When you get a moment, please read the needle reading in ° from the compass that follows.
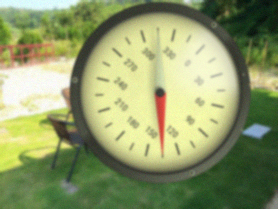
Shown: 135 °
